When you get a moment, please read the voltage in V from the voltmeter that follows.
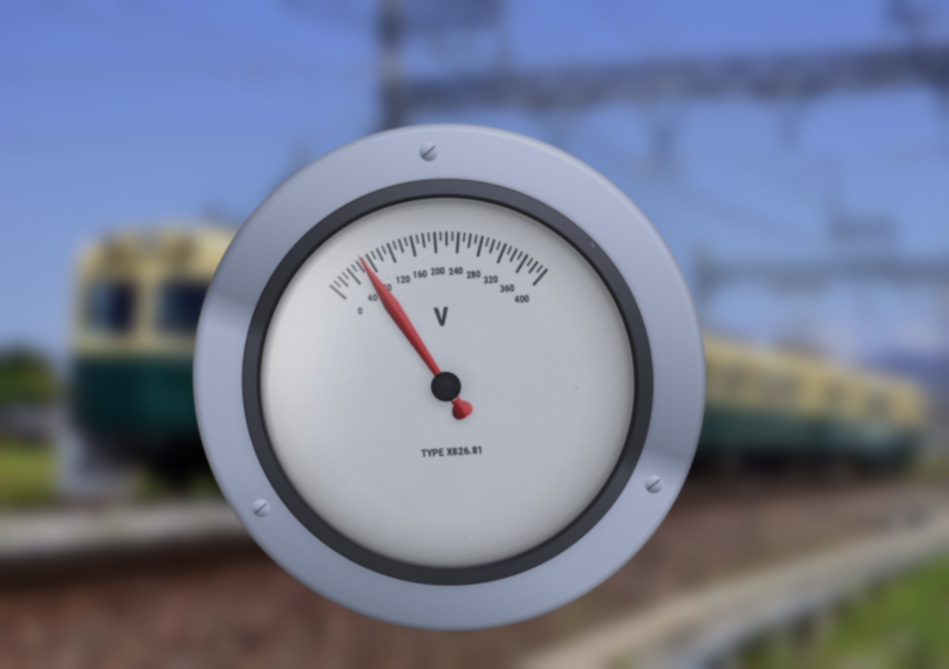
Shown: 70 V
